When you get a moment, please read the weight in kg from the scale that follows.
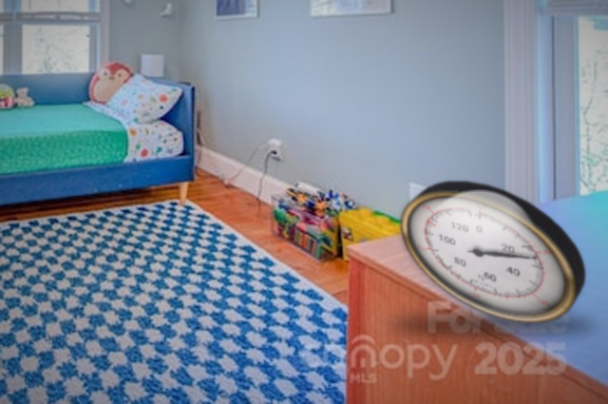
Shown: 25 kg
